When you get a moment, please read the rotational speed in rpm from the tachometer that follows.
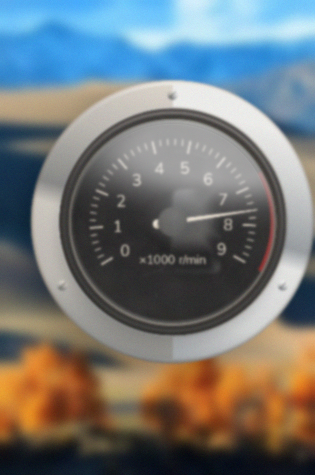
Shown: 7600 rpm
